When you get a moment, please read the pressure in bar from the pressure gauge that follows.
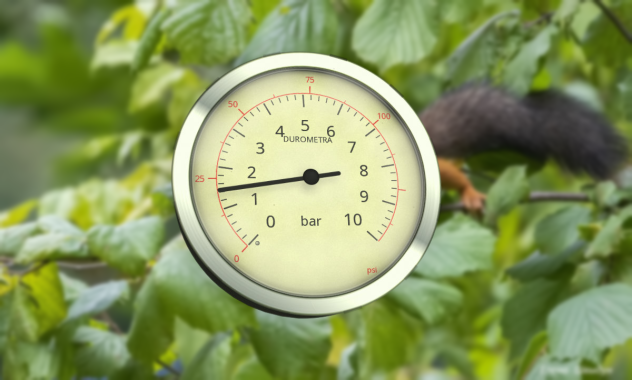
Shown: 1.4 bar
